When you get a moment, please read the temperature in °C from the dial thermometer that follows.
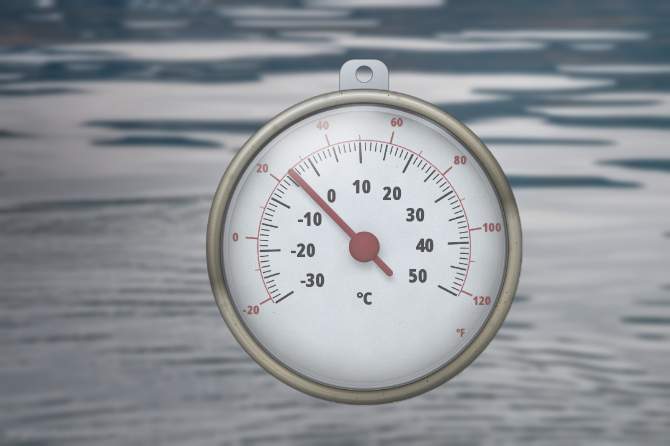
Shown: -4 °C
